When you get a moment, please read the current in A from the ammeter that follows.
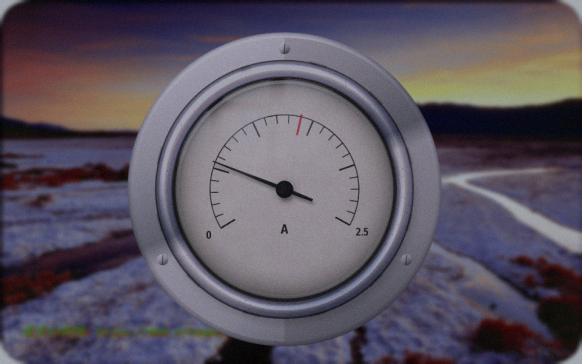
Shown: 0.55 A
